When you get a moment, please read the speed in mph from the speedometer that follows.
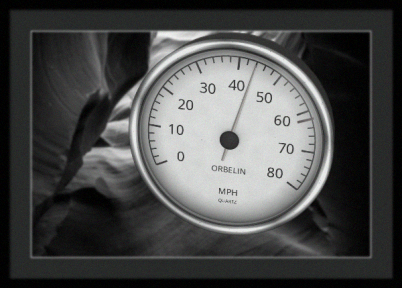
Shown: 44 mph
